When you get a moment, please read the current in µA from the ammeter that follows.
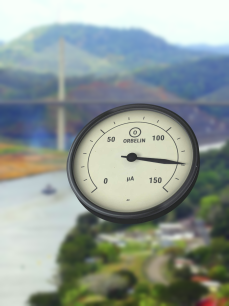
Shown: 130 µA
